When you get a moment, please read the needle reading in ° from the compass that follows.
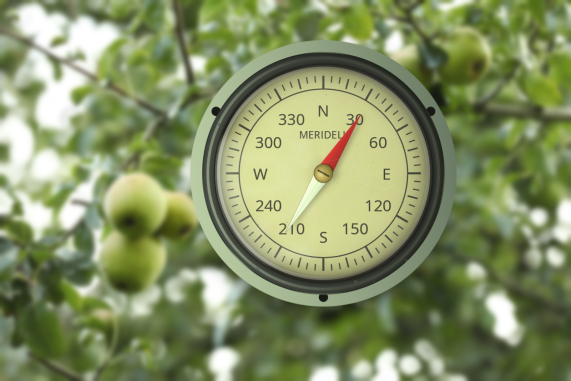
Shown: 32.5 °
